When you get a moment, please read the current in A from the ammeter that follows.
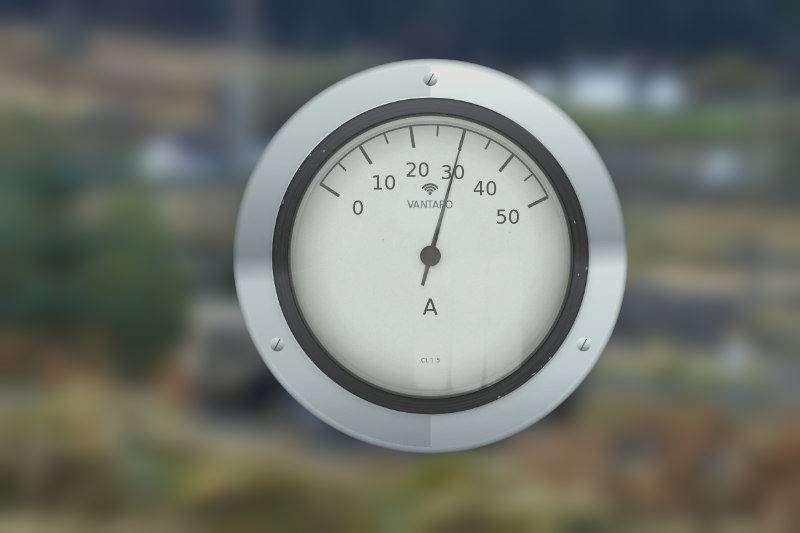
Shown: 30 A
